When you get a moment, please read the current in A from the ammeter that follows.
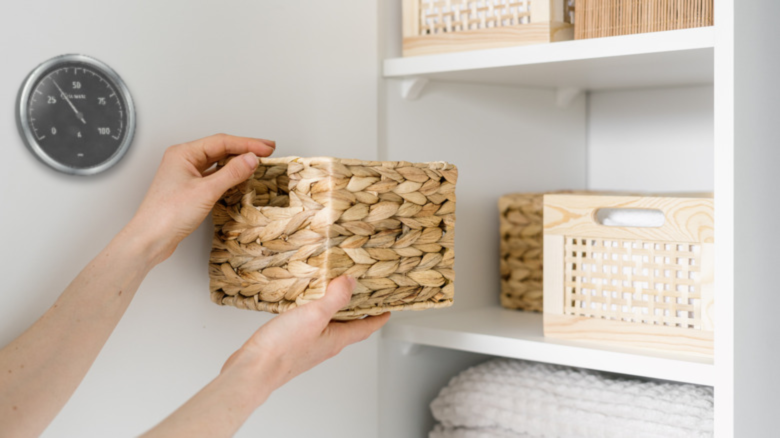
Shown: 35 A
